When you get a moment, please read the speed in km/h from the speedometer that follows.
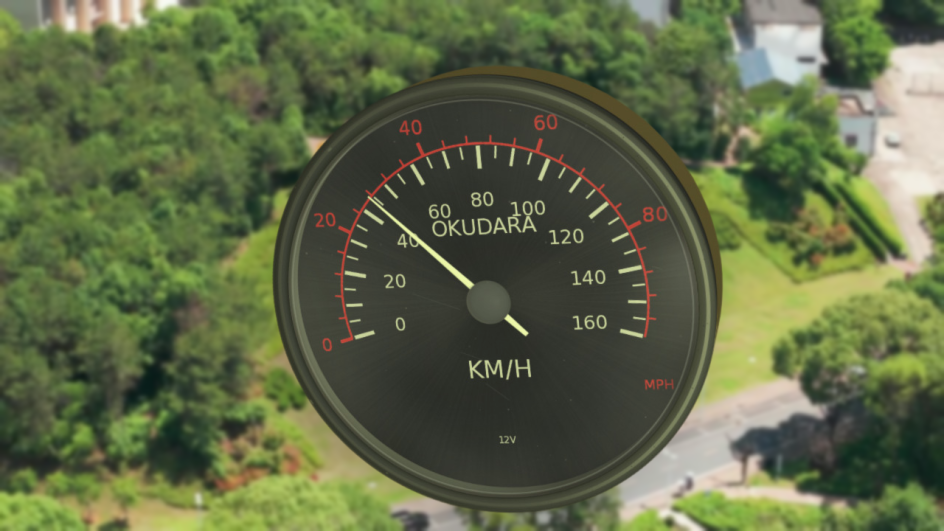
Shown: 45 km/h
